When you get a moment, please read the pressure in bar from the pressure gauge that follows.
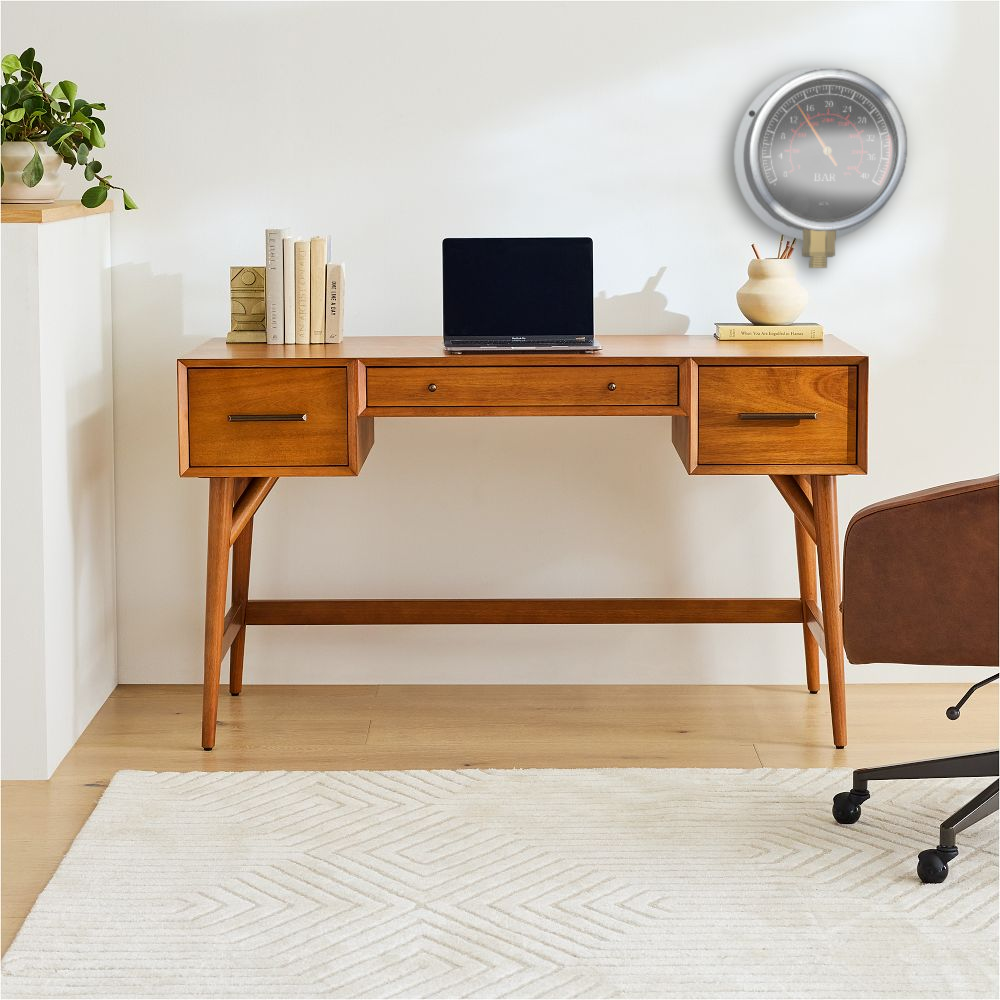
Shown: 14 bar
